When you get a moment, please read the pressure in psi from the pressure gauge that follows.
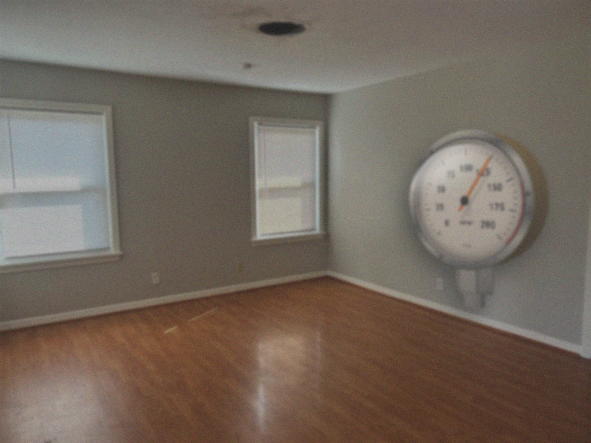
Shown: 125 psi
